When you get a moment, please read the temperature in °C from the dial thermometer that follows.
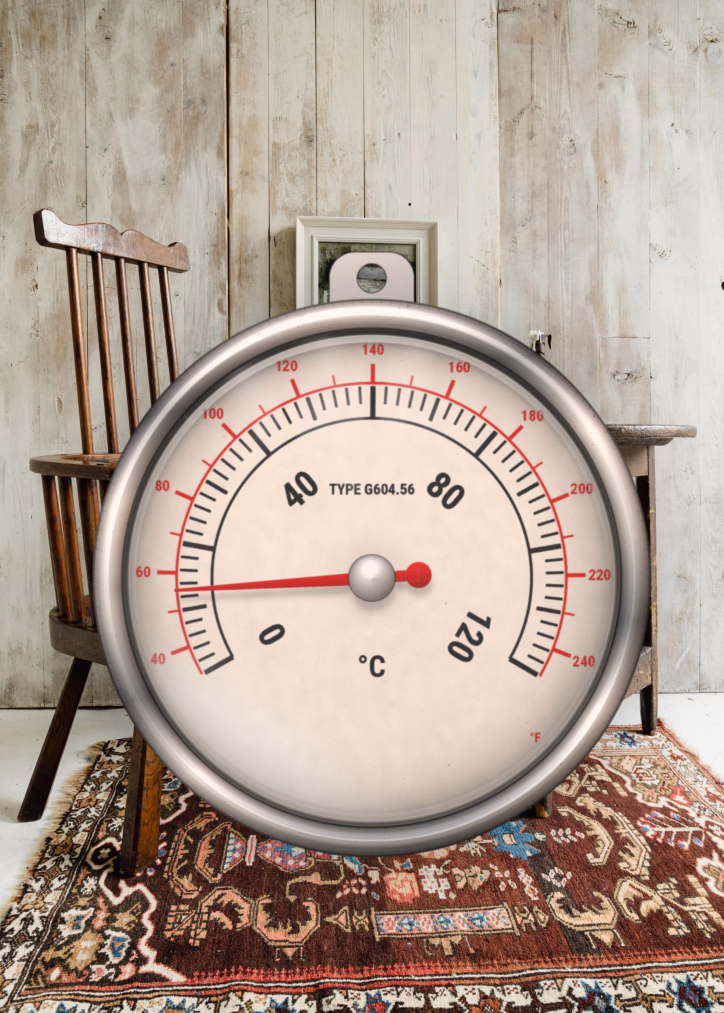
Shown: 13 °C
